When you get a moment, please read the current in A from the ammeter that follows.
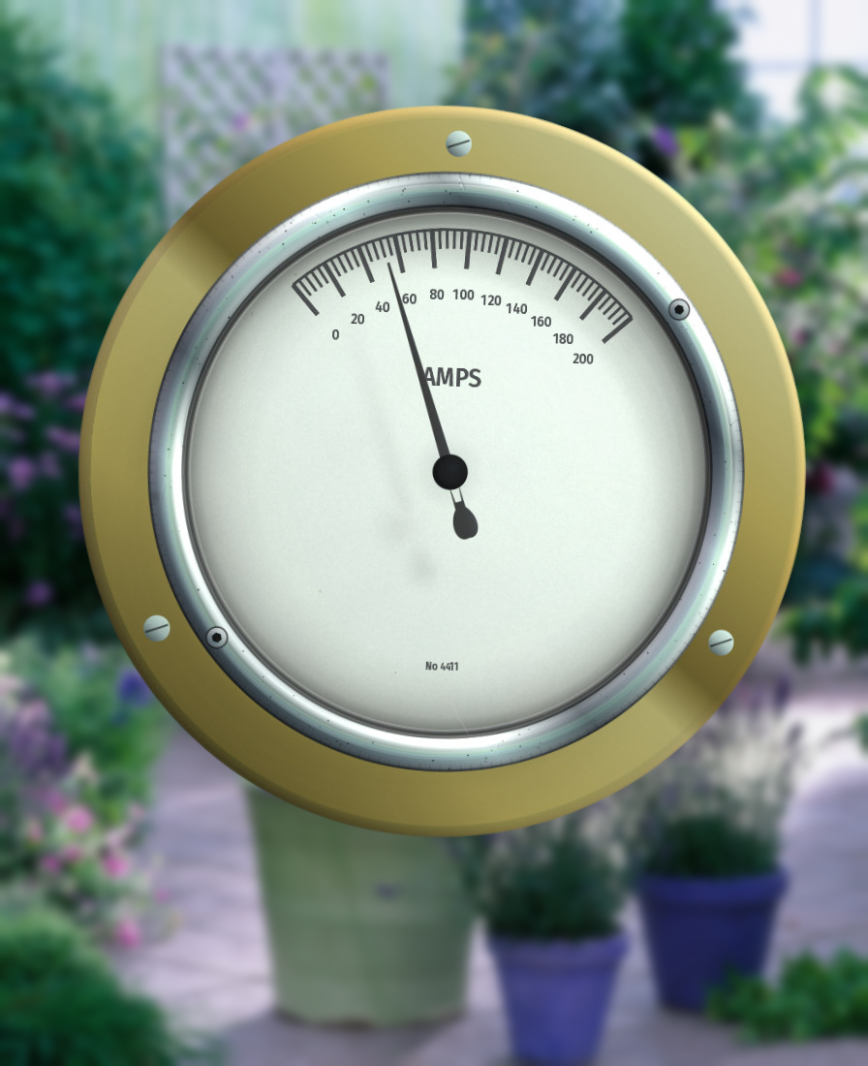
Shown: 52 A
